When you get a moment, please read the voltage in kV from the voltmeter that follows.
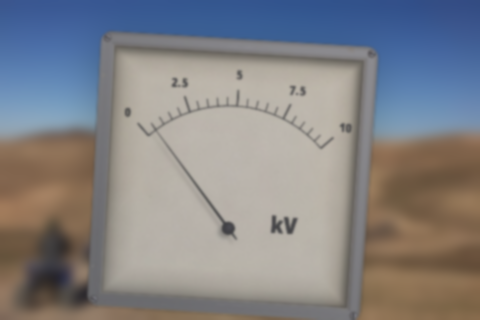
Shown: 0.5 kV
